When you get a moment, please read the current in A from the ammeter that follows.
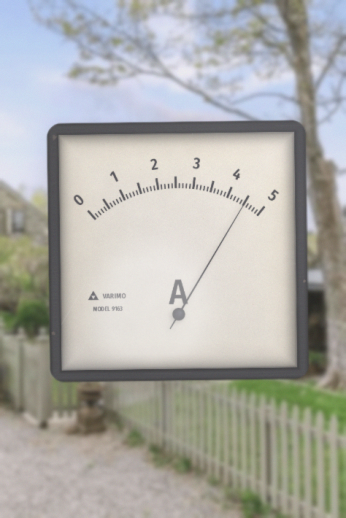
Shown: 4.5 A
